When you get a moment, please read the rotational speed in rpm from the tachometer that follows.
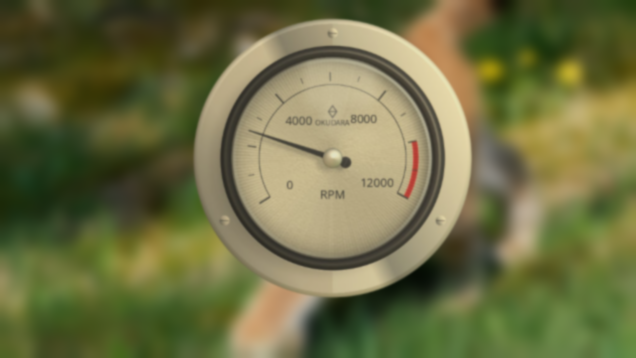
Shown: 2500 rpm
